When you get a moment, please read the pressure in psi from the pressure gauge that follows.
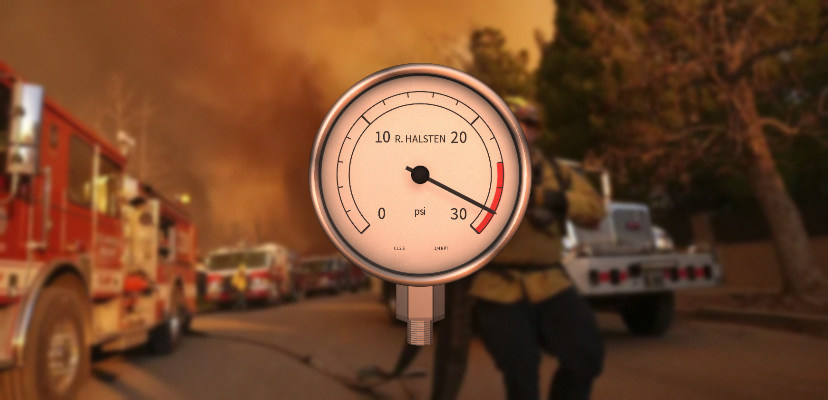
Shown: 28 psi
